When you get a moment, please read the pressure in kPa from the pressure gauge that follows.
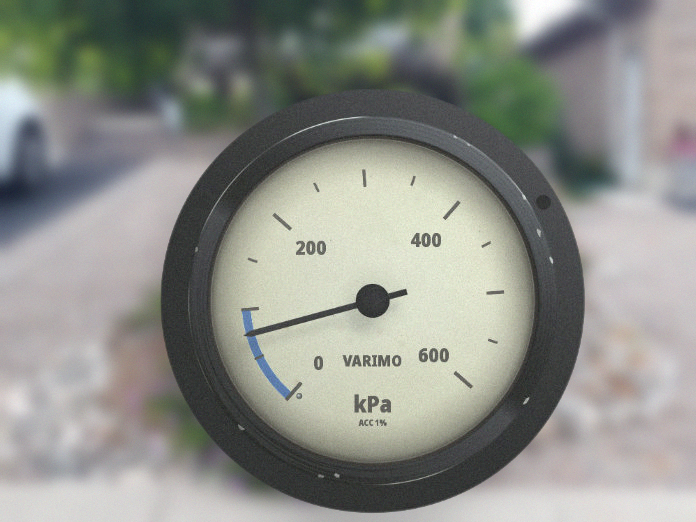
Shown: 75 kPa
